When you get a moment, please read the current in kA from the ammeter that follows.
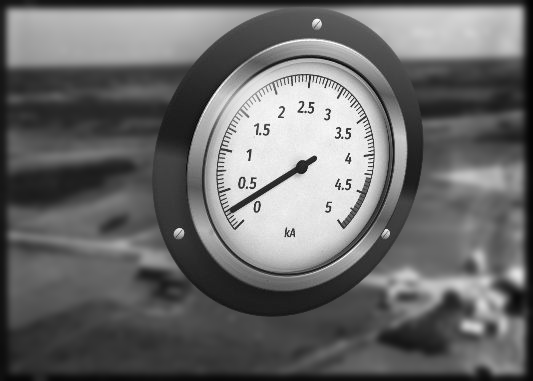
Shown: 0.25 kA
